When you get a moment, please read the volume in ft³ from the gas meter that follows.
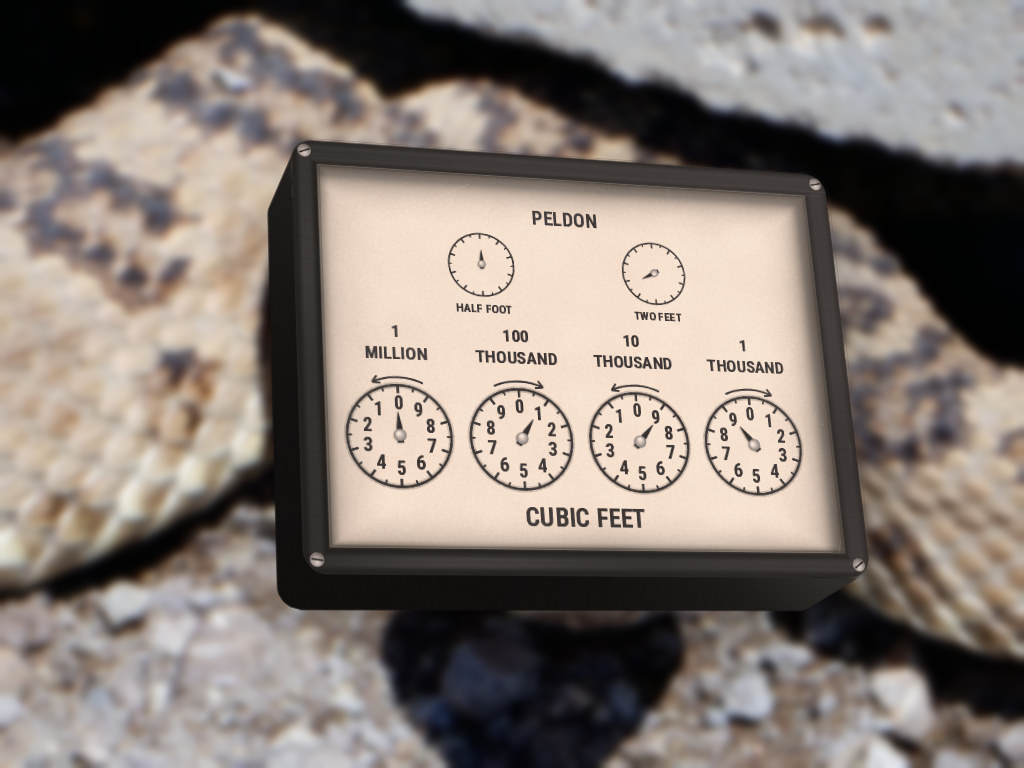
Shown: 8900 ft³
